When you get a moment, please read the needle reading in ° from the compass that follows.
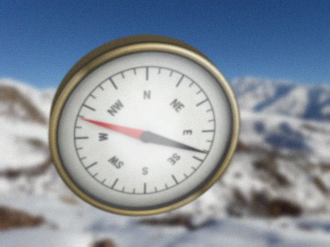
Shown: 290 °
